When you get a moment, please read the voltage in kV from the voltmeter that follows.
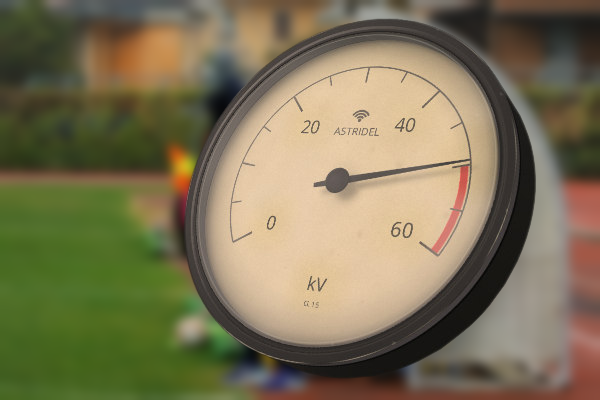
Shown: 50 kV
